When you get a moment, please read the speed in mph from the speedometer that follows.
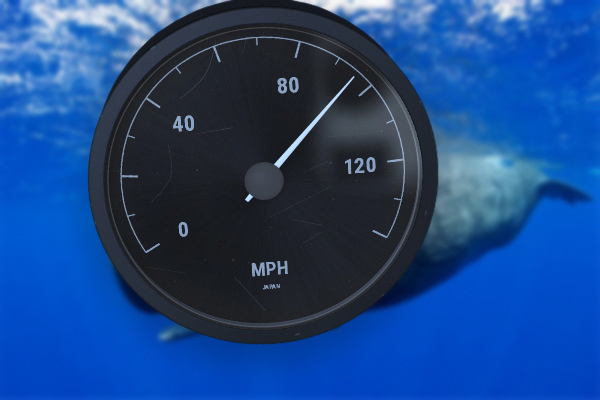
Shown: 95 mph
